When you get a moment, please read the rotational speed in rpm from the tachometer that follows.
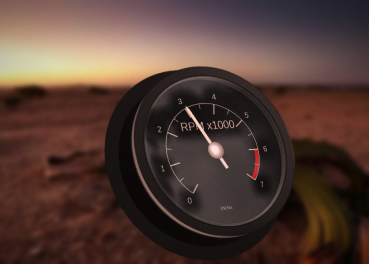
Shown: 3000 rpm
